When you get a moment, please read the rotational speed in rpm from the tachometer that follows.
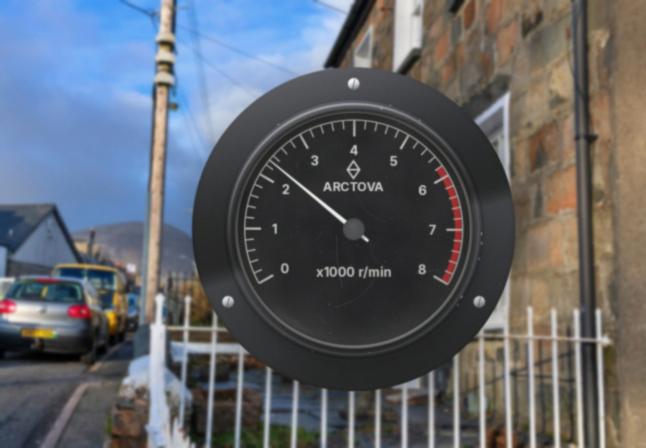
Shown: 2300 rpm
